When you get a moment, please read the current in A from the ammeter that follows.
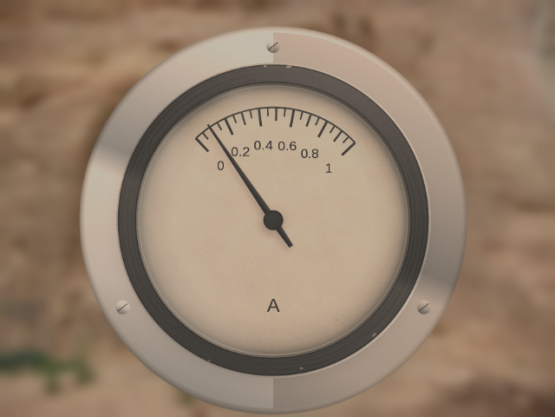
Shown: 0.1 A
